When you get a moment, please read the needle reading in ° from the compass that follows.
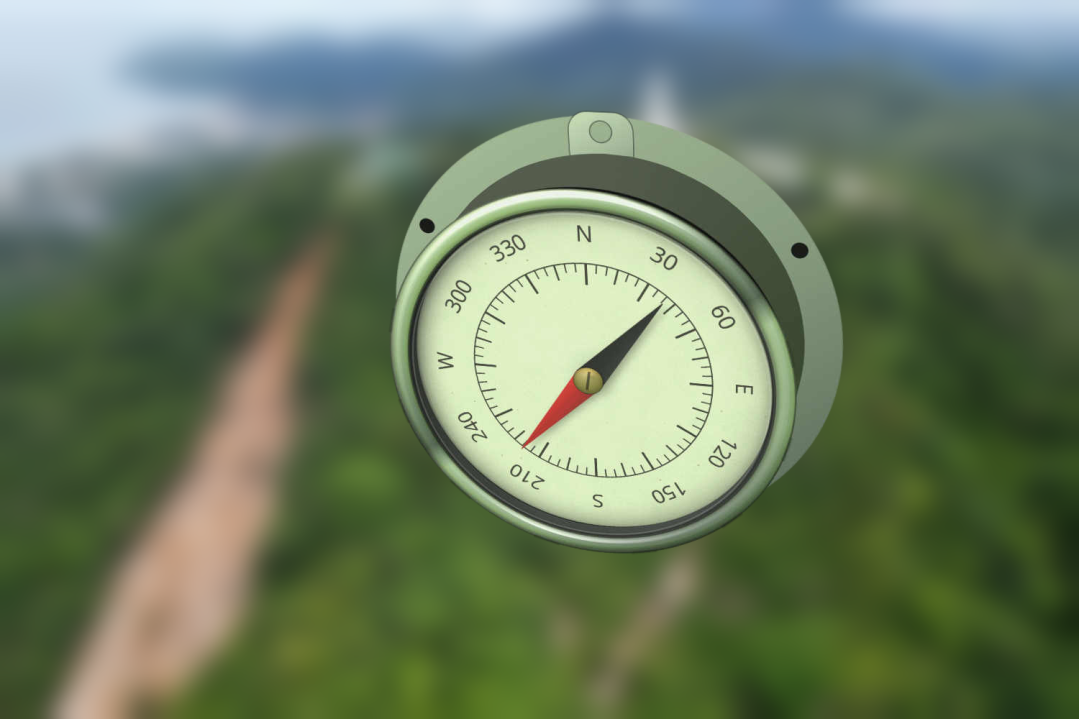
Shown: 220 °
